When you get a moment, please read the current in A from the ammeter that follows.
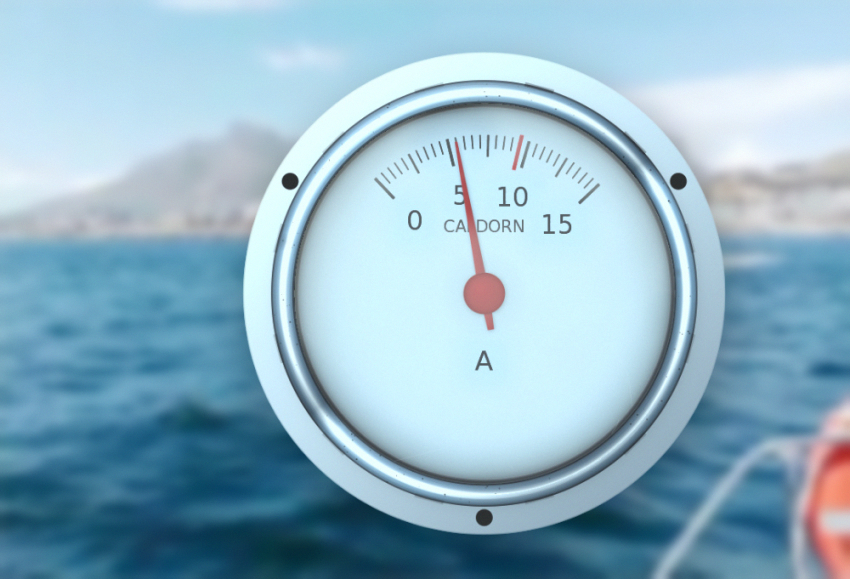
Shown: 5.5 A
